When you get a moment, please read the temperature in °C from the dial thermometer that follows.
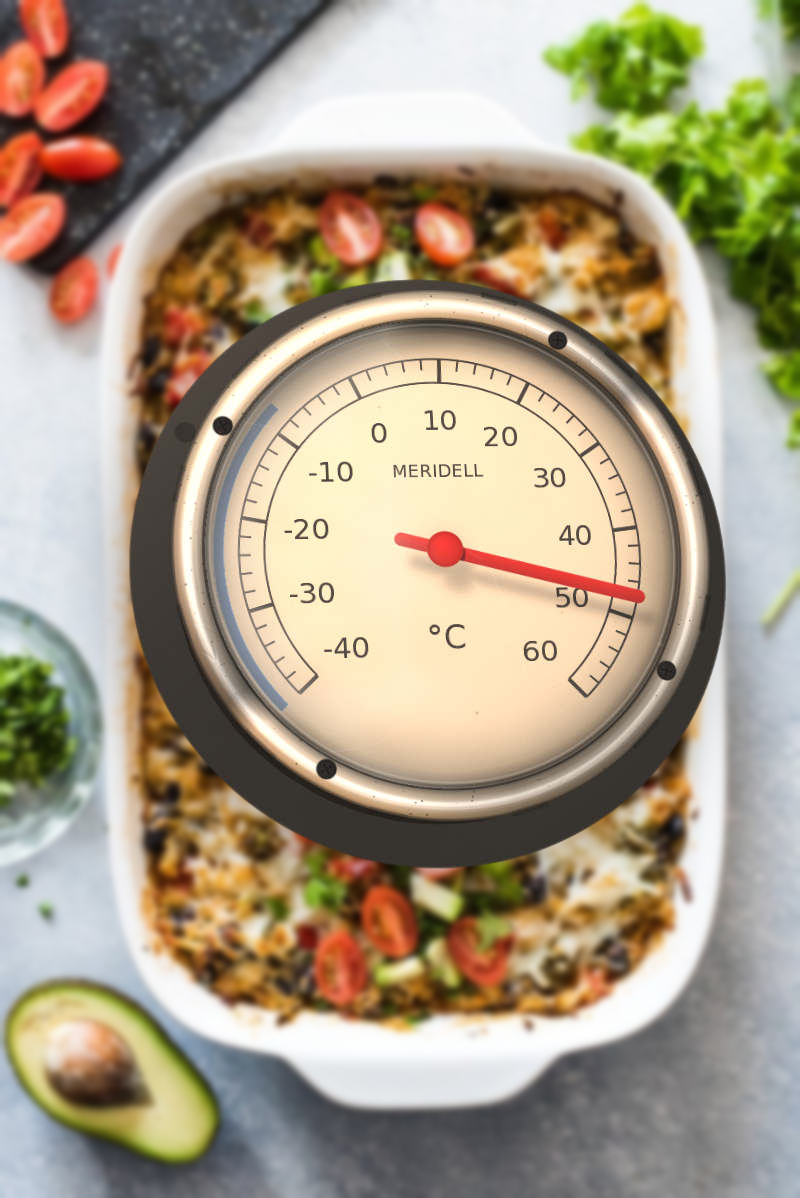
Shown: 48 °C
